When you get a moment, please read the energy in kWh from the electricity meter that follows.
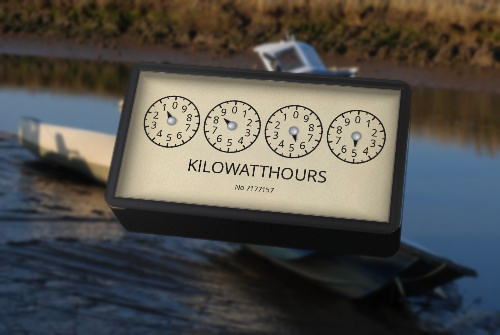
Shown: 855 kWh
